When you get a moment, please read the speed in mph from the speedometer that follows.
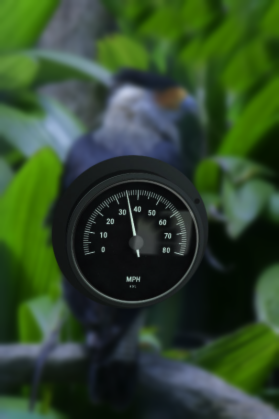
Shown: 35 mph
